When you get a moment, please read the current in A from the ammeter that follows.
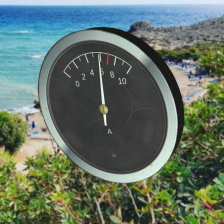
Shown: 6 A
